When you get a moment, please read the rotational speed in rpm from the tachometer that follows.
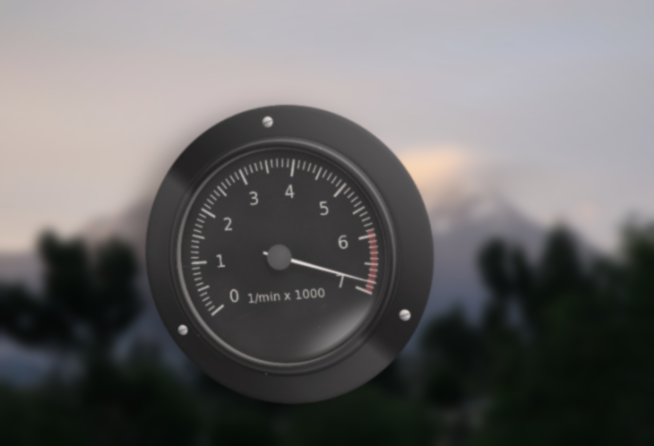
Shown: 6800 rpm
